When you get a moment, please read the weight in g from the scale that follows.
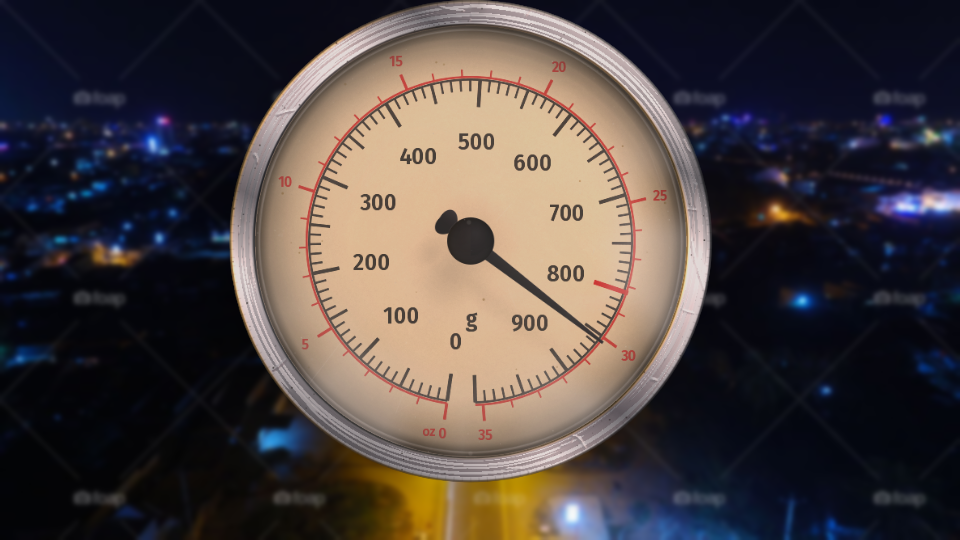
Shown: 855 g
